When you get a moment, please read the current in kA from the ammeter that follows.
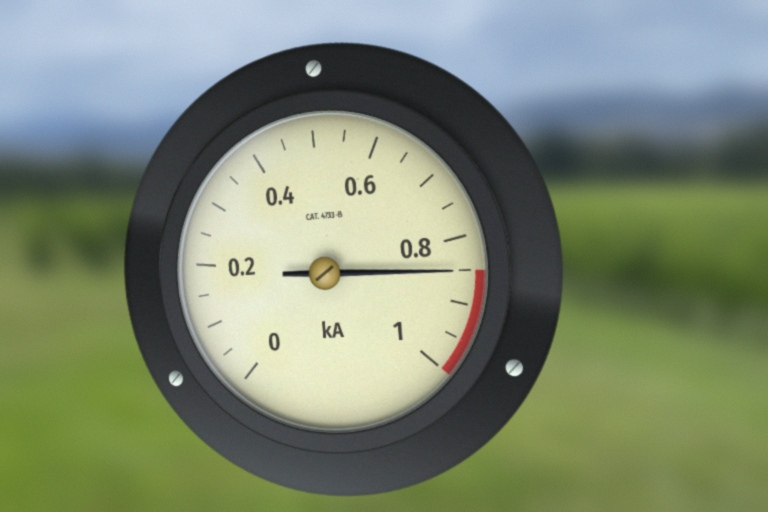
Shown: 0.85 kA
